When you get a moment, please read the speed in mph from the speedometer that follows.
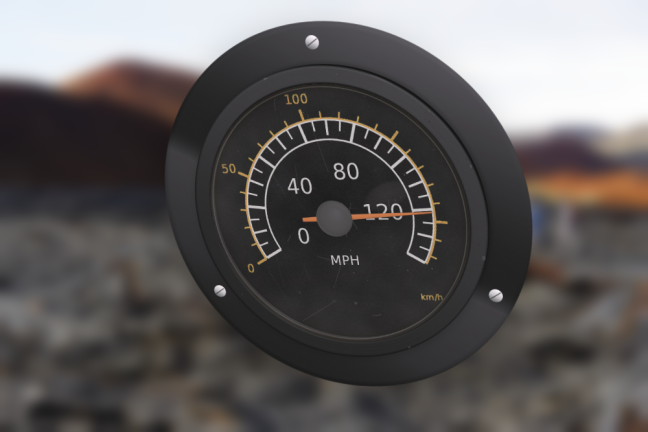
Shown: 120 mph
